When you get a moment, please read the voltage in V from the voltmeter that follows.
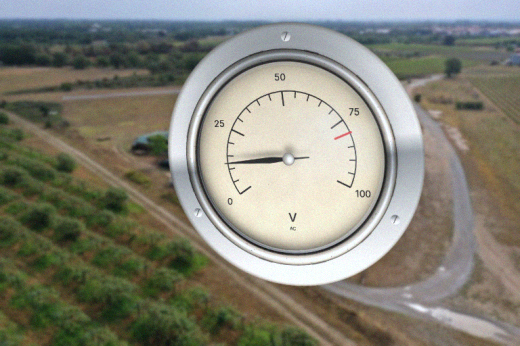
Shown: 12.5 V
